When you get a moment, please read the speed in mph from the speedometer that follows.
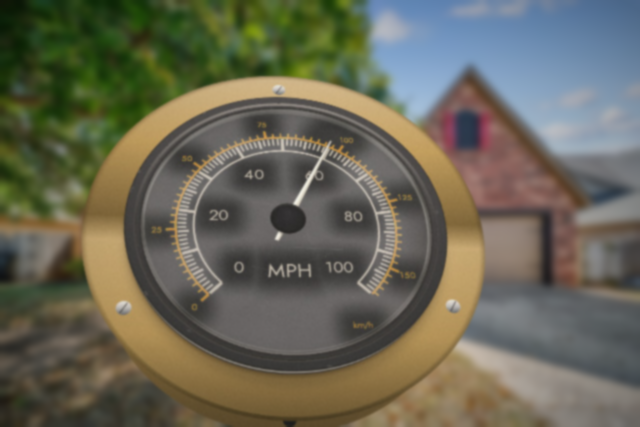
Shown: 60 mph
